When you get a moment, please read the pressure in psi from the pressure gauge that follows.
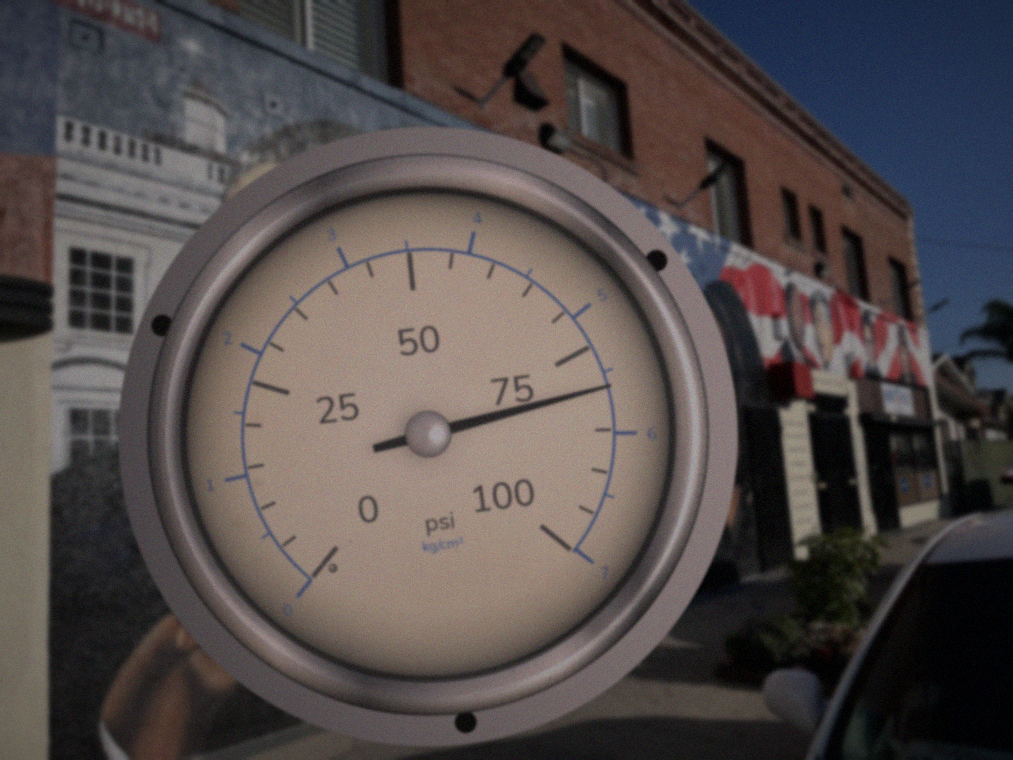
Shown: 80 psi
